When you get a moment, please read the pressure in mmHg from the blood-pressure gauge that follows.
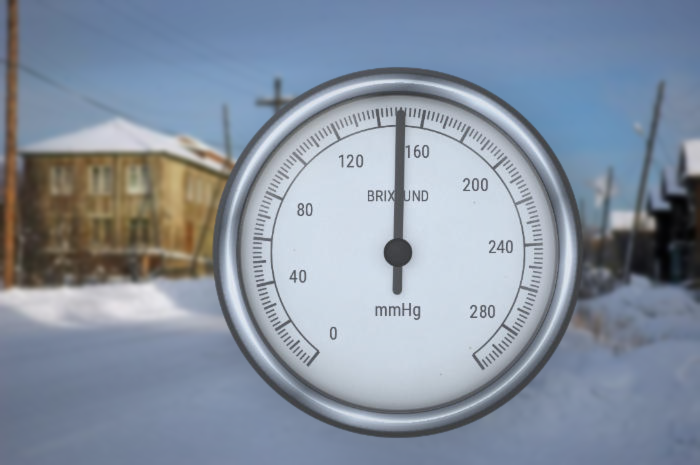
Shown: 150 mmHg
